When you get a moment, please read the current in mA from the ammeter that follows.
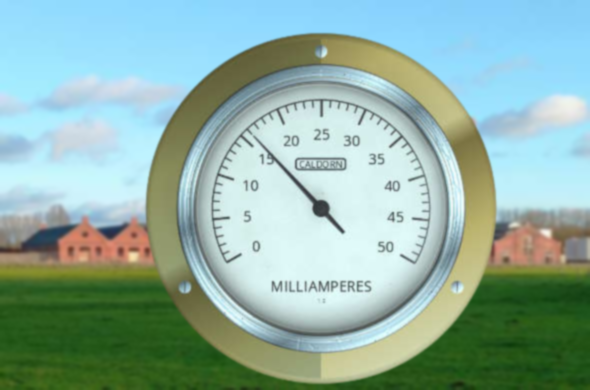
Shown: 16 mA
